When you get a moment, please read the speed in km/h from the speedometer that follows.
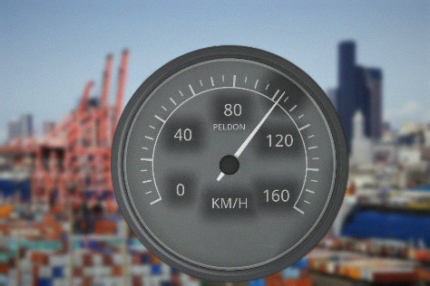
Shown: 102.5 km/h
